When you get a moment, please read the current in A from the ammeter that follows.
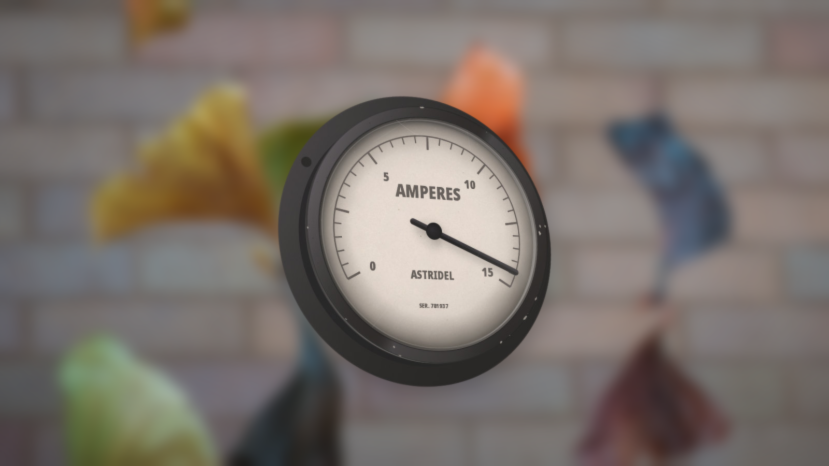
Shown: 14.5 A
